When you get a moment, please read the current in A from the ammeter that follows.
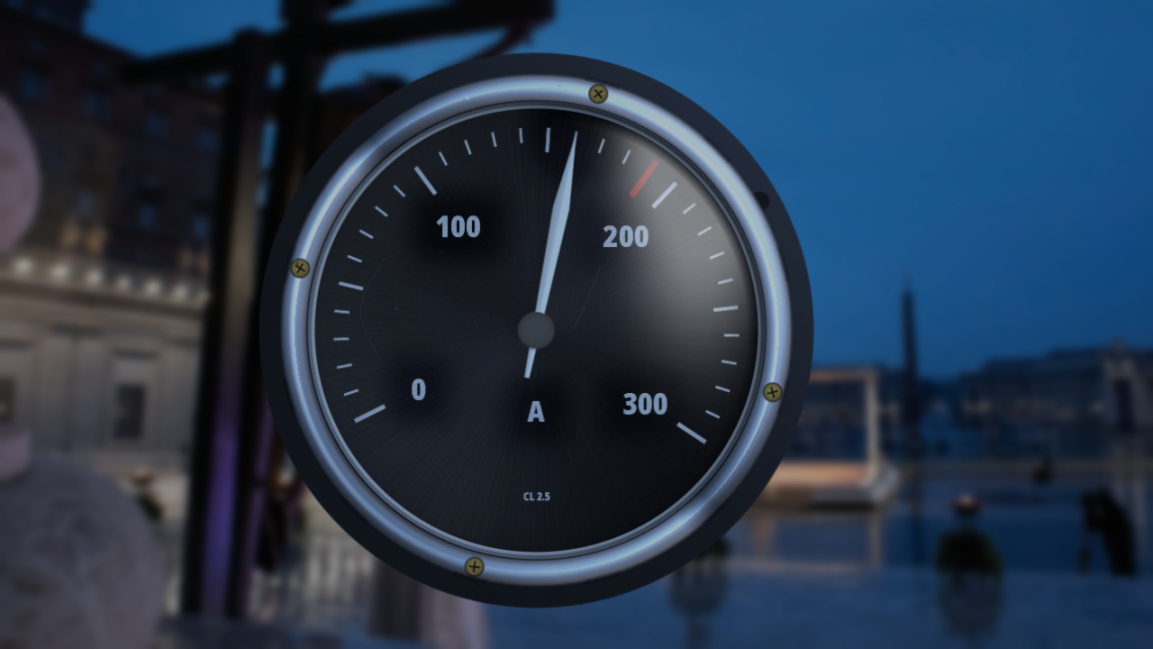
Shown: 160 A
